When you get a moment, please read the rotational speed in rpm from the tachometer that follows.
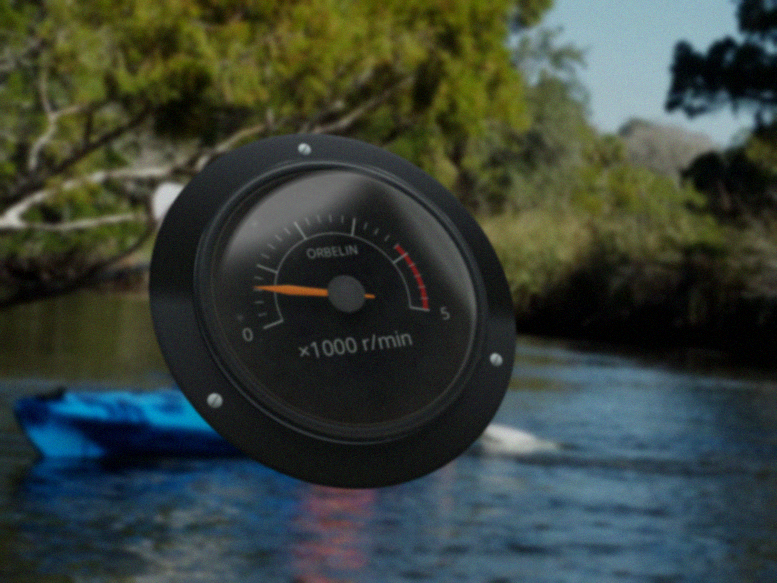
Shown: 600 rpm
